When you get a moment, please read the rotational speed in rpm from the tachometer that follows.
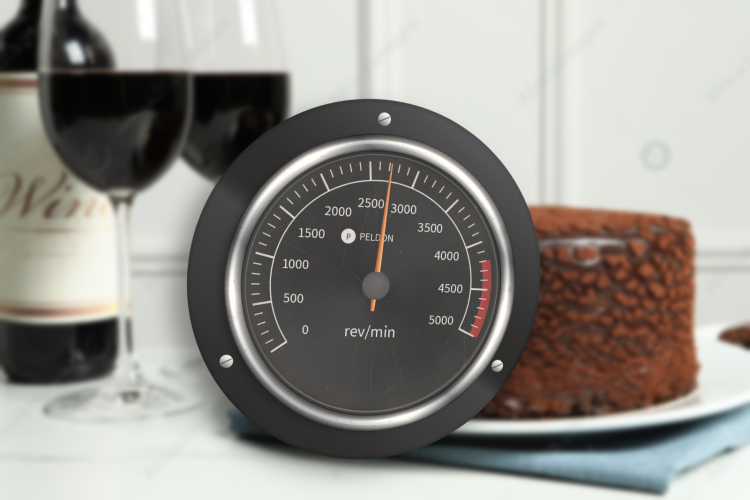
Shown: 2700 rpm
